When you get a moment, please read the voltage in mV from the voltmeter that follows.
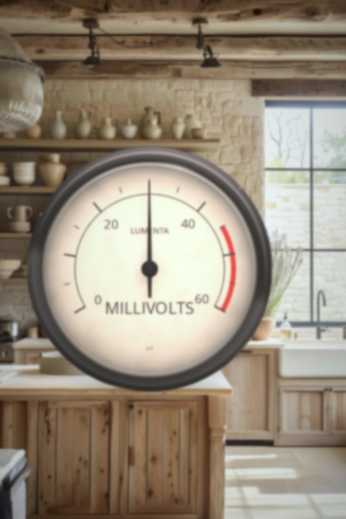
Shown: 30 mV
